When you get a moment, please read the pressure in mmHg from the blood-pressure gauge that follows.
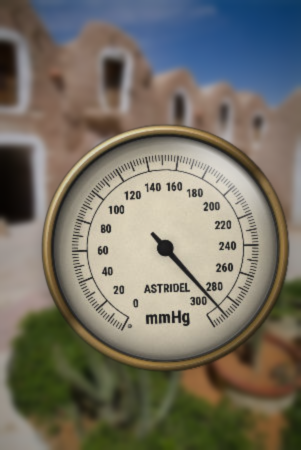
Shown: 290 mmHg
